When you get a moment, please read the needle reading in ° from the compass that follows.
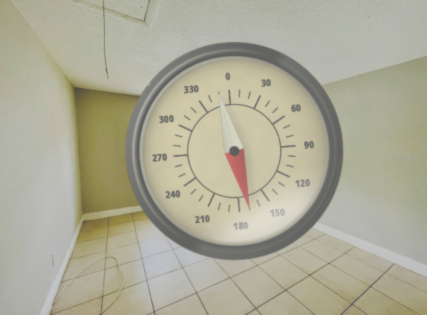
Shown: 170 °
